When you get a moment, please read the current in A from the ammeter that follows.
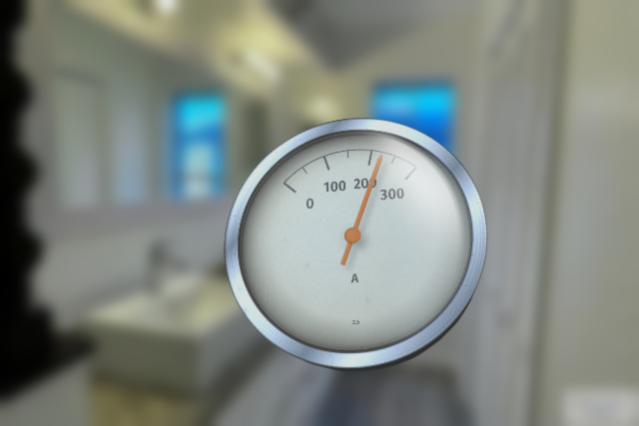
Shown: 225 A
